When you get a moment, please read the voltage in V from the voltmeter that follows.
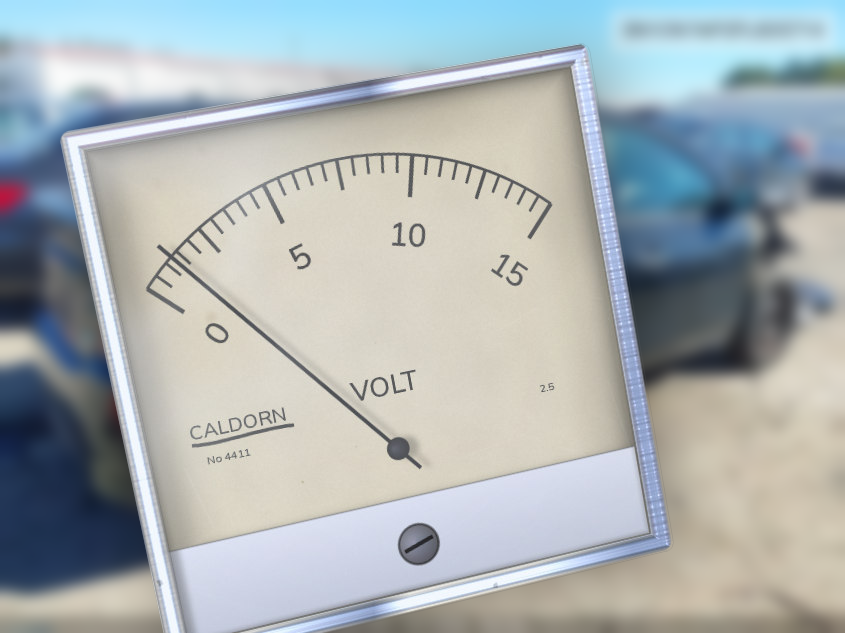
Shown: 1.25 V
